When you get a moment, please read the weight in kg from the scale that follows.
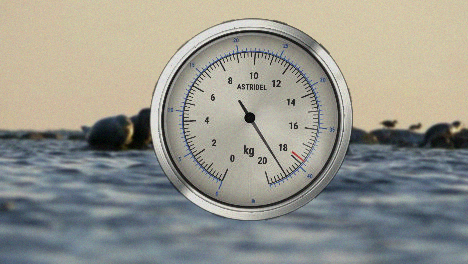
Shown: 19 kg
